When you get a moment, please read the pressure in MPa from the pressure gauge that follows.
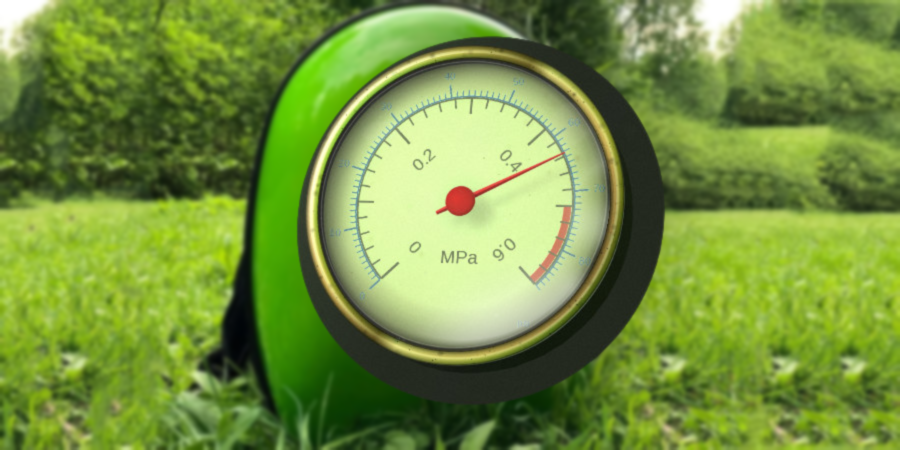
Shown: 0.44 MPa
